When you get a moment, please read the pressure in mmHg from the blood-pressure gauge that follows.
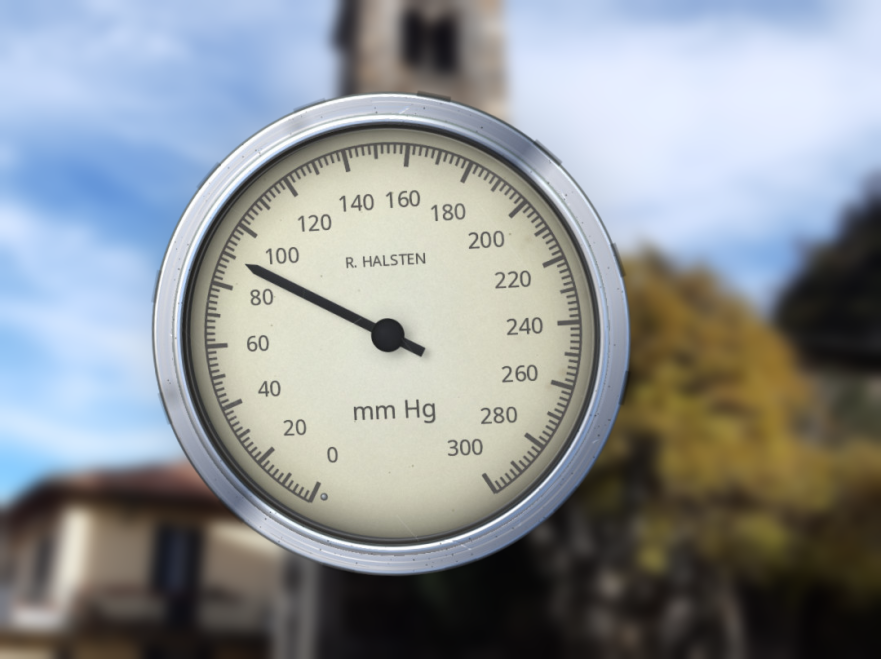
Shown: 90 mmHg
